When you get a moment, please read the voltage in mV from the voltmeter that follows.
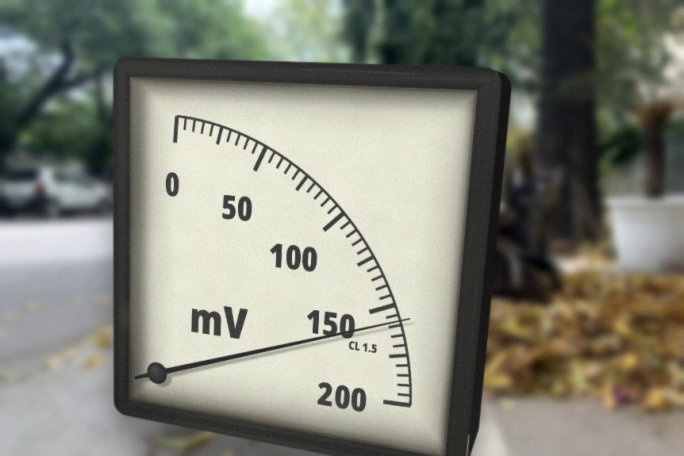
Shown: 157.5 mV
